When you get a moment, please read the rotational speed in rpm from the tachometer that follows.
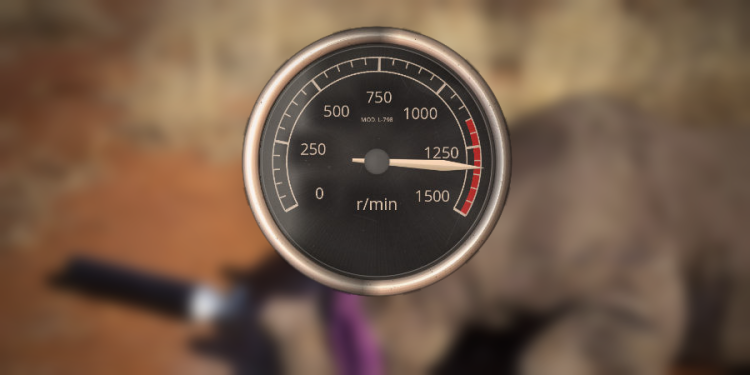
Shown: 1325 rpm
